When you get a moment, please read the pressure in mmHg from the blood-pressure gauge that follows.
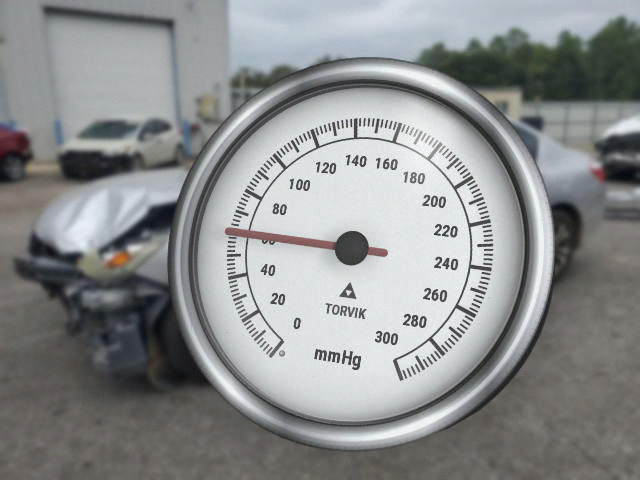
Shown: 60 mmHg
